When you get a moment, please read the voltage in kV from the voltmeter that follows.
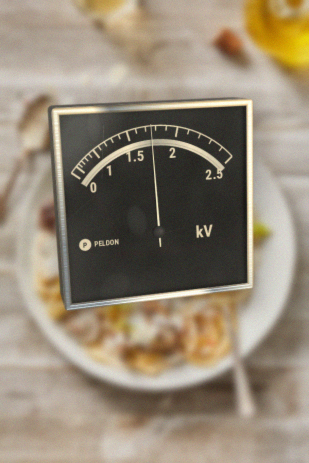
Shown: 1.75 kV
